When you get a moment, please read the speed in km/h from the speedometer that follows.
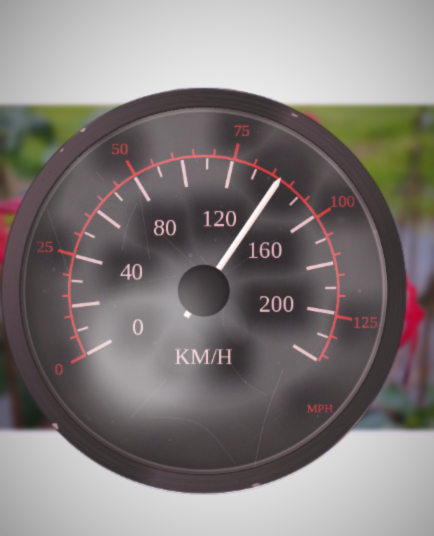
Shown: 140 km/h
